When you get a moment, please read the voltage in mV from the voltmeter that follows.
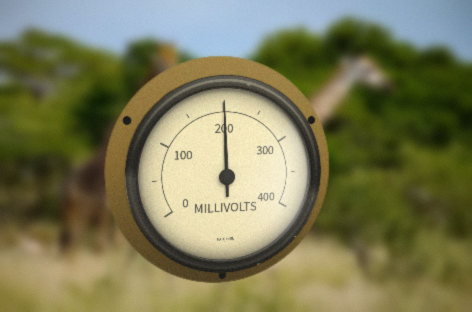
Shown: 200 mV
